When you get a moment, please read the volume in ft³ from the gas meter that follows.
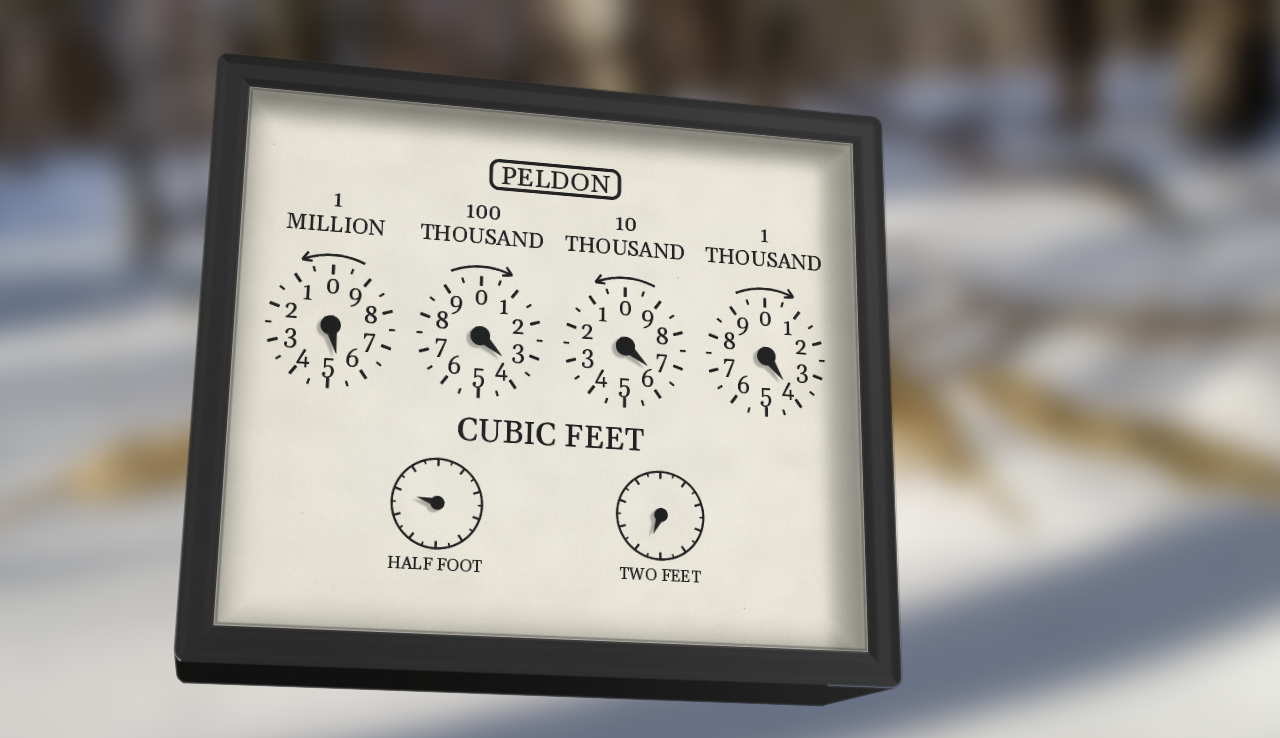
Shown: 536400 ft³
